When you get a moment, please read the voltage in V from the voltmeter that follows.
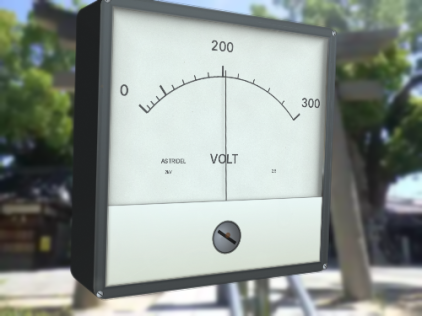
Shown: 200 V
